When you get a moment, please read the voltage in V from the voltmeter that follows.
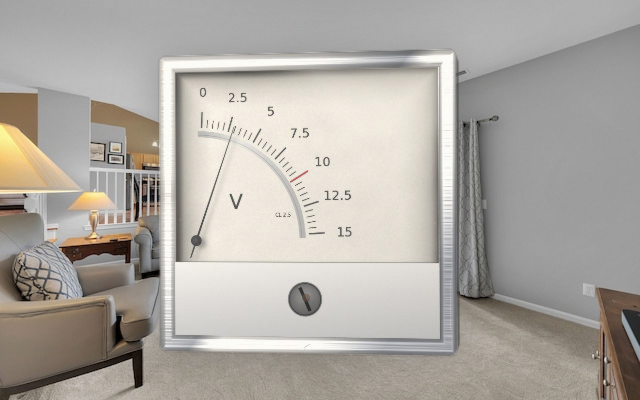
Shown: 3 V
